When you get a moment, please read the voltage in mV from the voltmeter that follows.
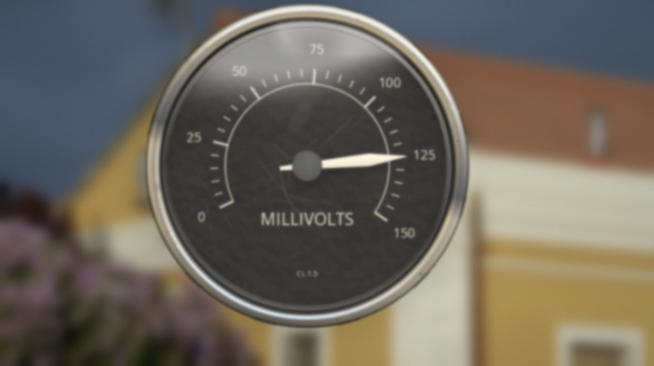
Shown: 125 mV
